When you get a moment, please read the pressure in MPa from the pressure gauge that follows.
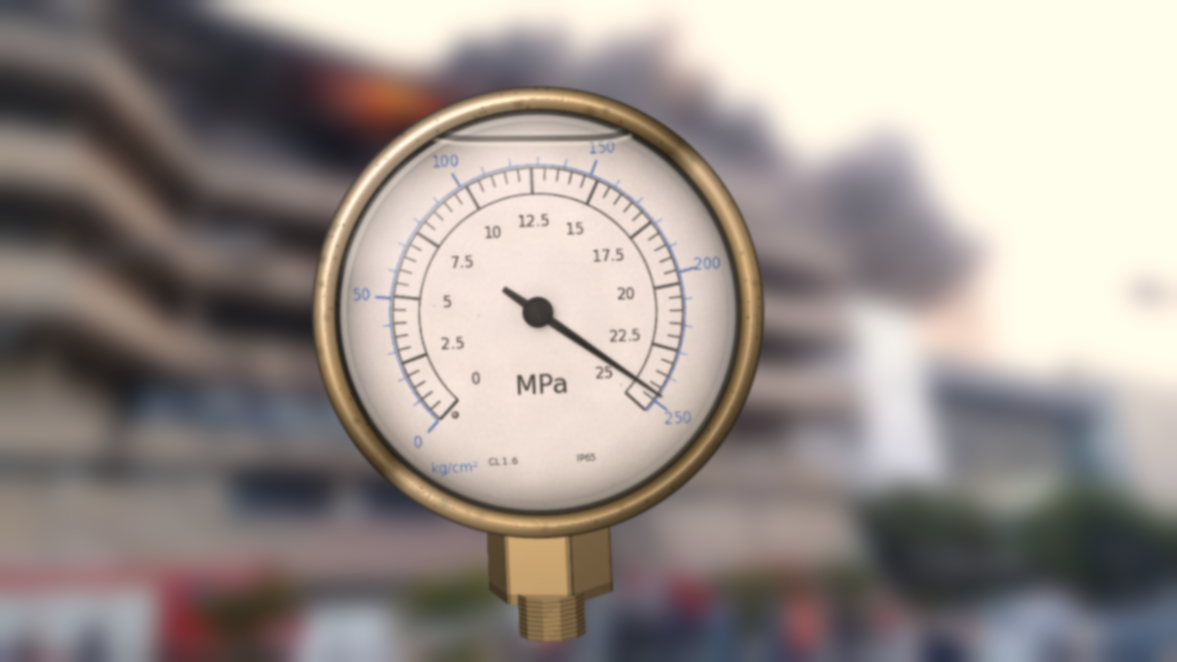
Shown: 24.25 MPa
